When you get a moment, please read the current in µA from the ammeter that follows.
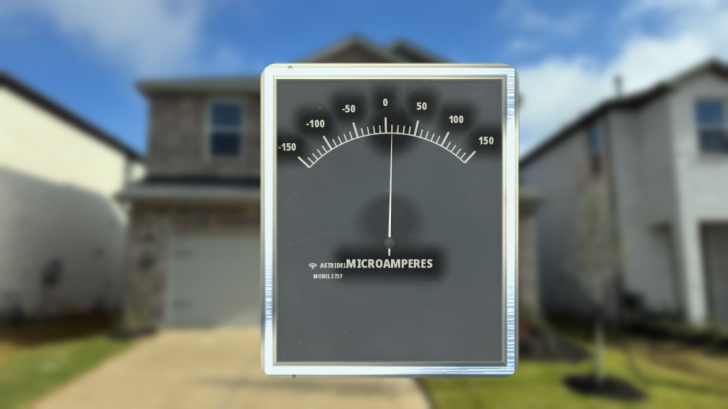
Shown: 10 µA
